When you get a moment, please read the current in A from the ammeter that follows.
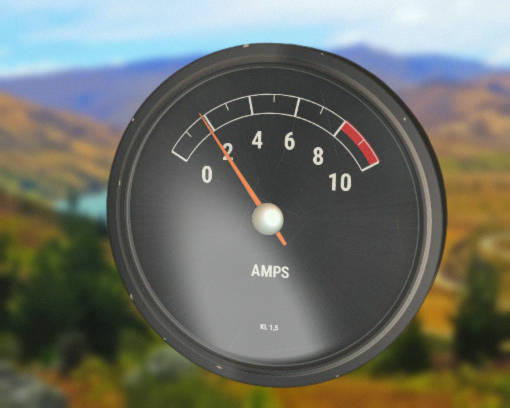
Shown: 2 A
